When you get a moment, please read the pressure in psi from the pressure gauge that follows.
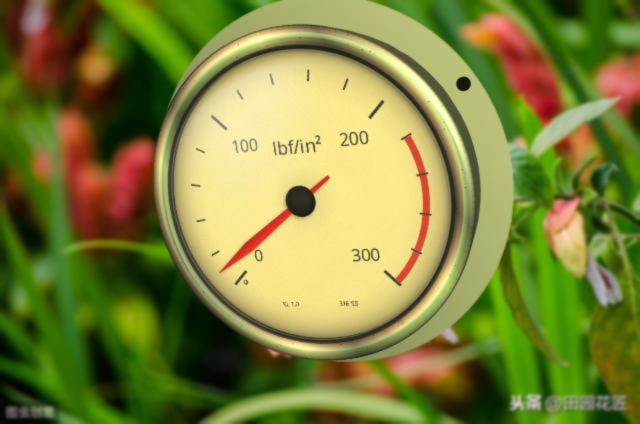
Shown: 10 psi
